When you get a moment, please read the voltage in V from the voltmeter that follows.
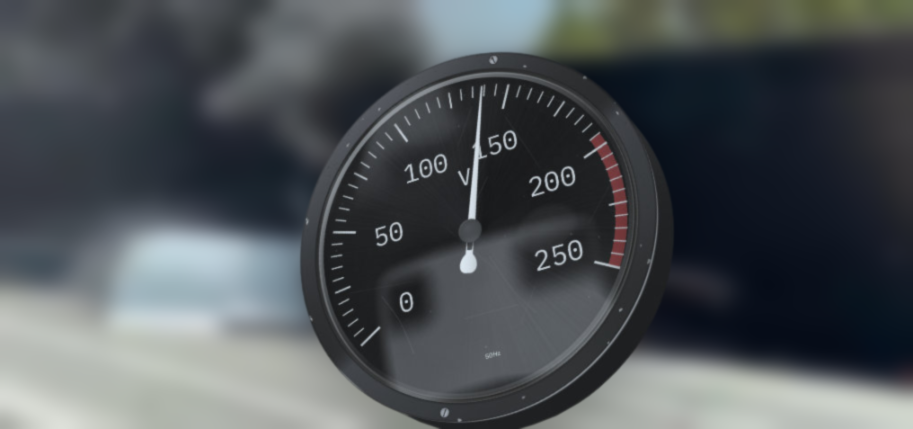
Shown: 140 V
